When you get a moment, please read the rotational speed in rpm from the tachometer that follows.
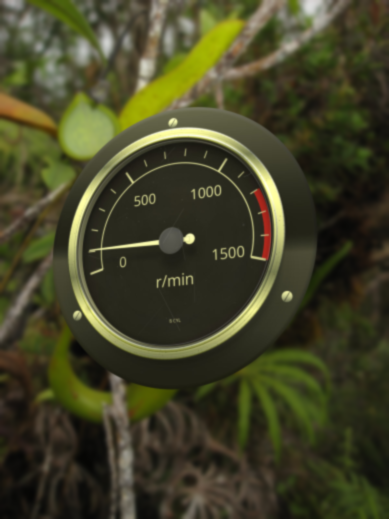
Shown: 100 rpm
